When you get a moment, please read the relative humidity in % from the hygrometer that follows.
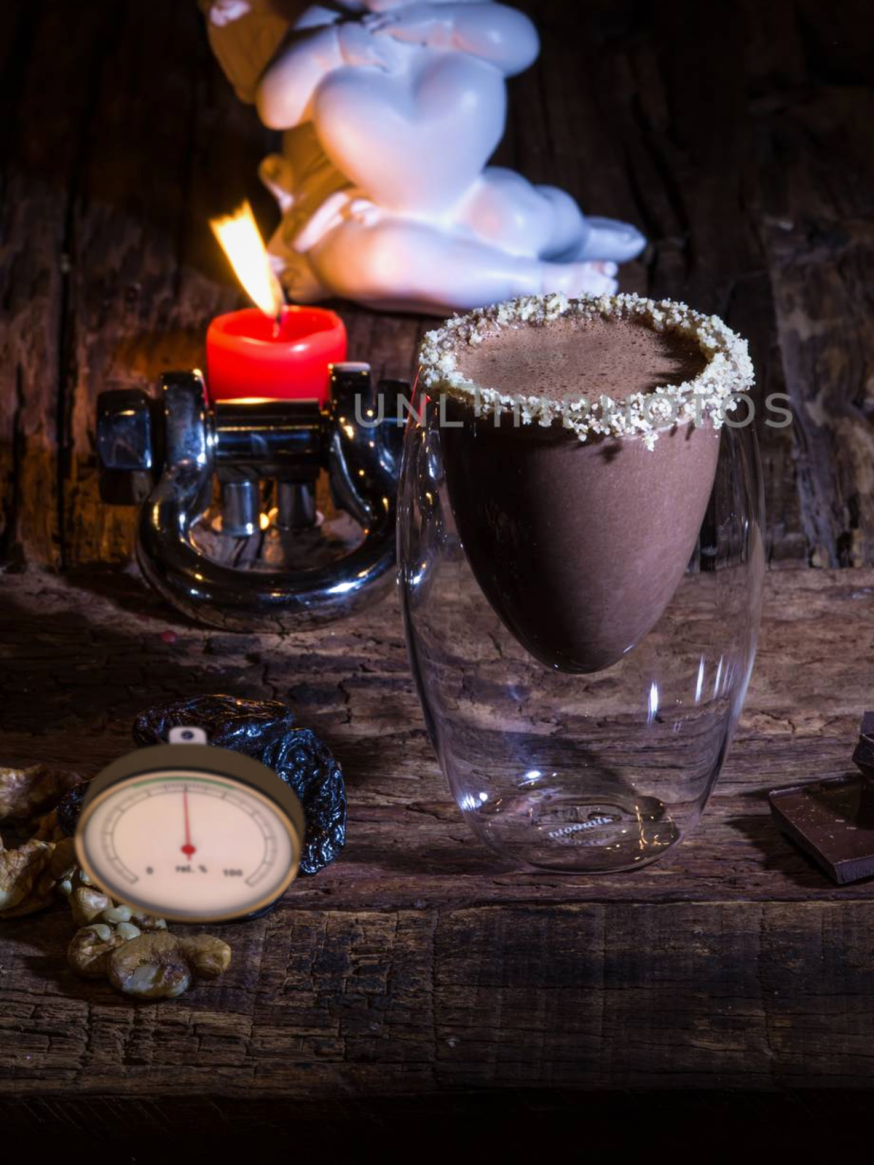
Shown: 50 %
